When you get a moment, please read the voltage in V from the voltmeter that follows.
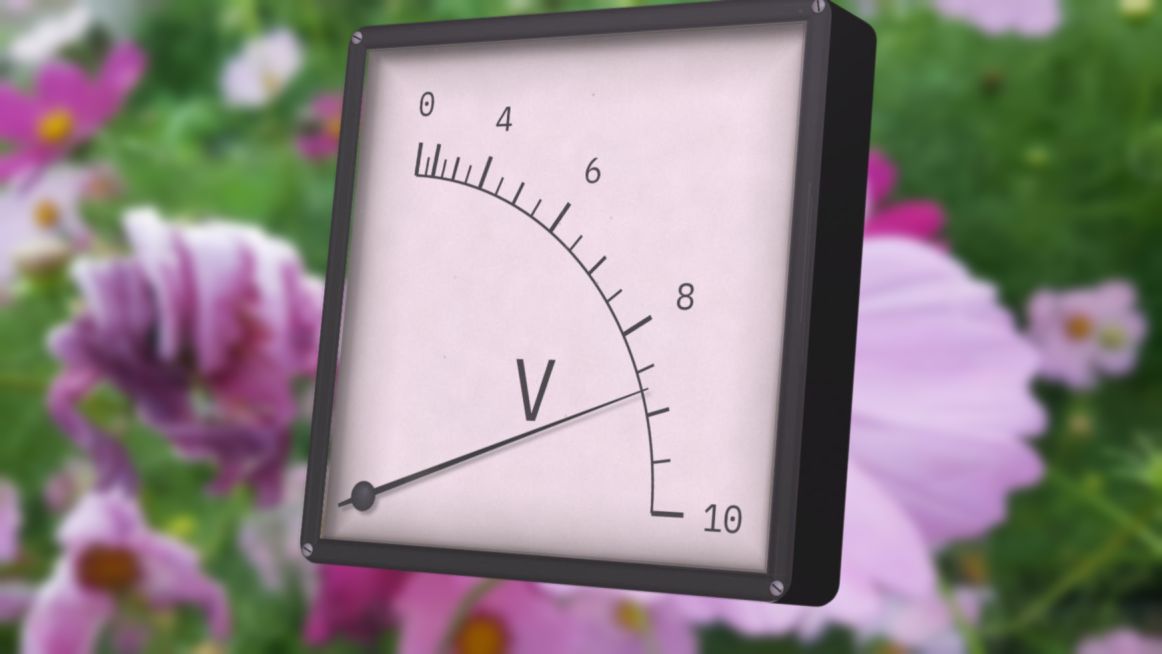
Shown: 8.75 V
